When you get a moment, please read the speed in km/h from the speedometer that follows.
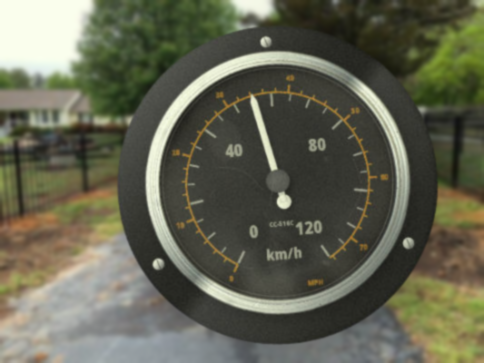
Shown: 55 km/h
